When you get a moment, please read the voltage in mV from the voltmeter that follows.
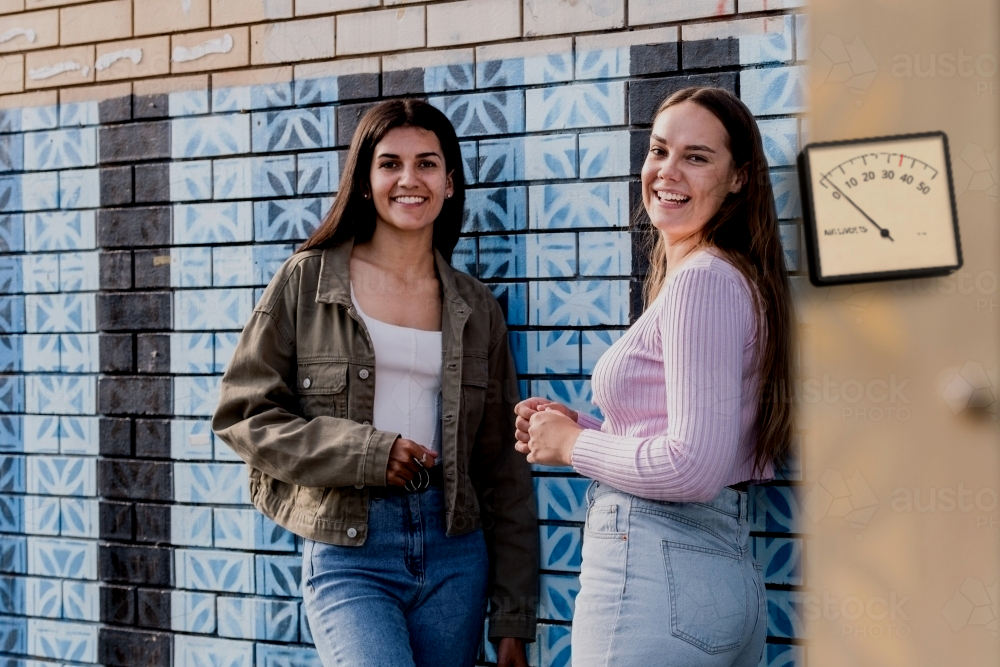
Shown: 2.5 mV
